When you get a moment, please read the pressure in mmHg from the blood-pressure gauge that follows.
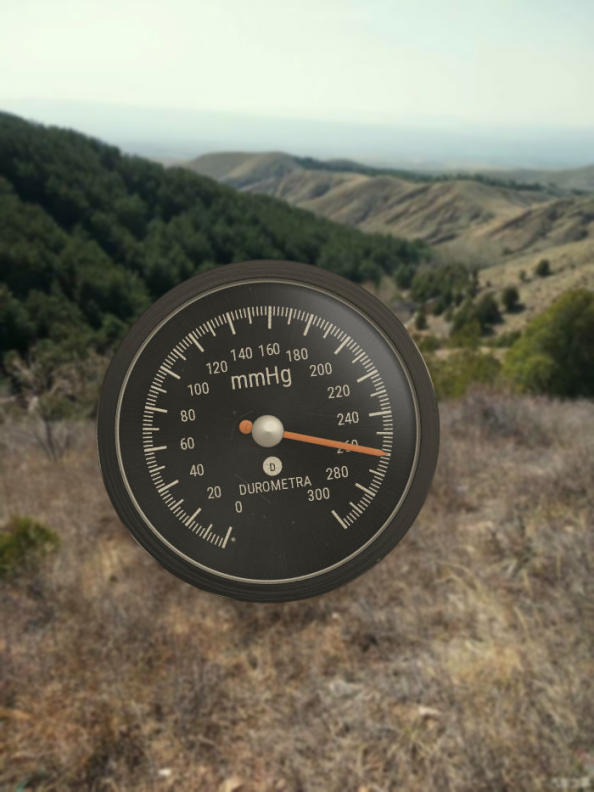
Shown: 260 mmHg
